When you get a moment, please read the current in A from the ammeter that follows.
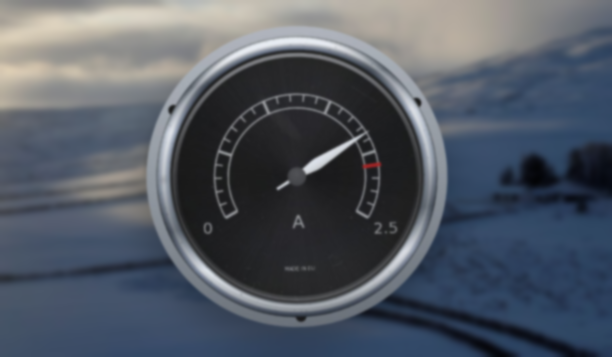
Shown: 1.85 A
